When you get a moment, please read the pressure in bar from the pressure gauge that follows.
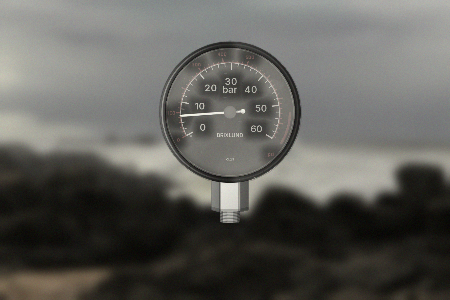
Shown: 6 bar
